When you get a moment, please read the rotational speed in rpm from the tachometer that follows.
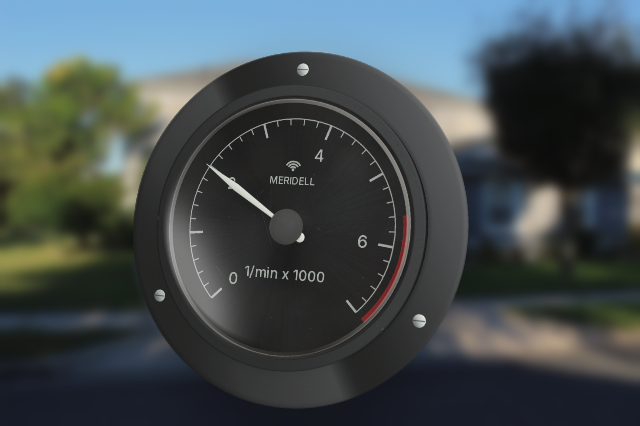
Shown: 2000 rpm
